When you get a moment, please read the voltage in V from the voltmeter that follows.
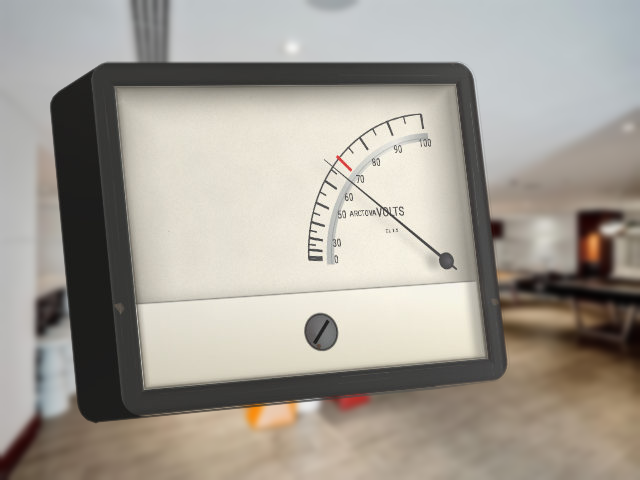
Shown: 65 V
